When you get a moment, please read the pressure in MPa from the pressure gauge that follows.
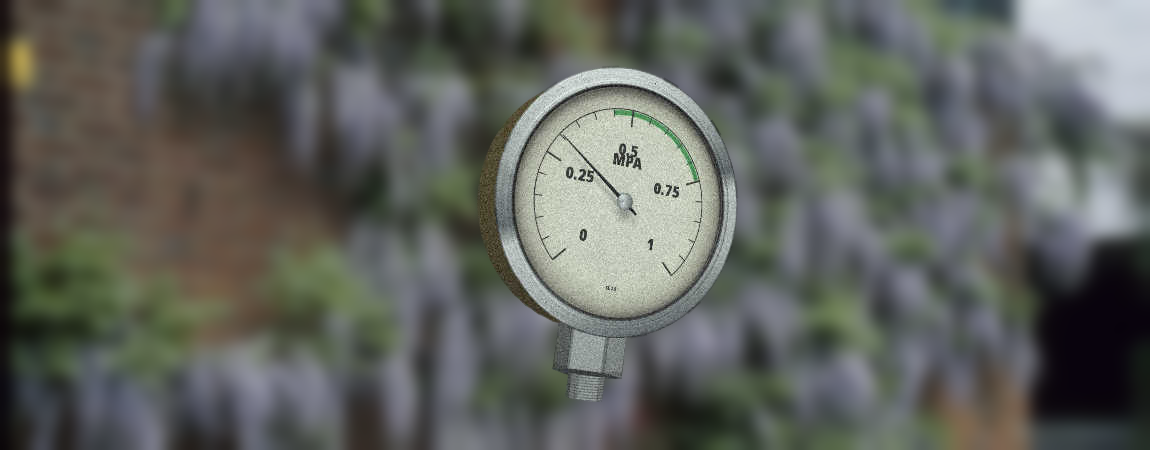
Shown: 0.3 MPa
